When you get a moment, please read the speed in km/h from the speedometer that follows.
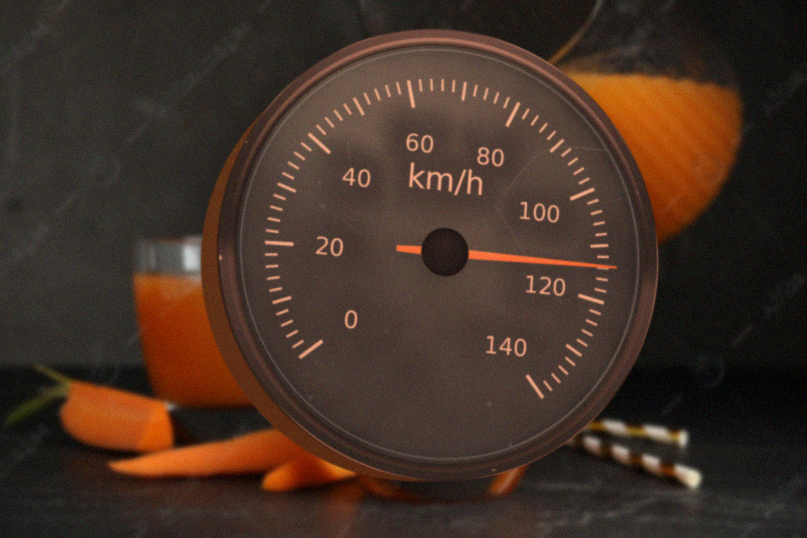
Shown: 114 km/h
